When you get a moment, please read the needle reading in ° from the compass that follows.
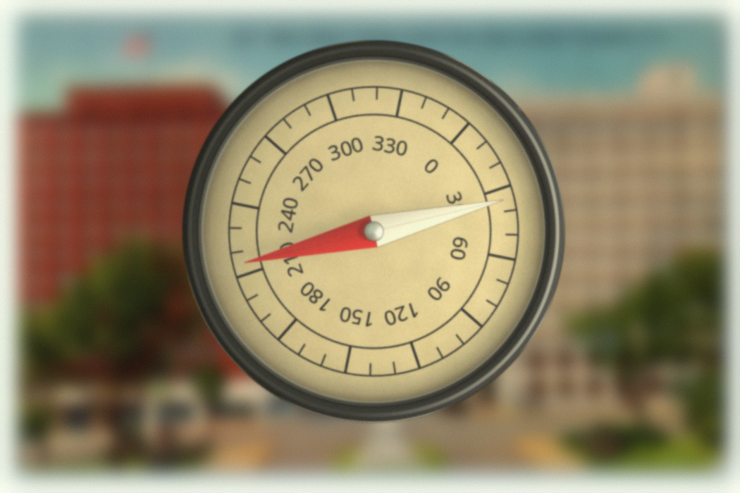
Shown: 215 °
